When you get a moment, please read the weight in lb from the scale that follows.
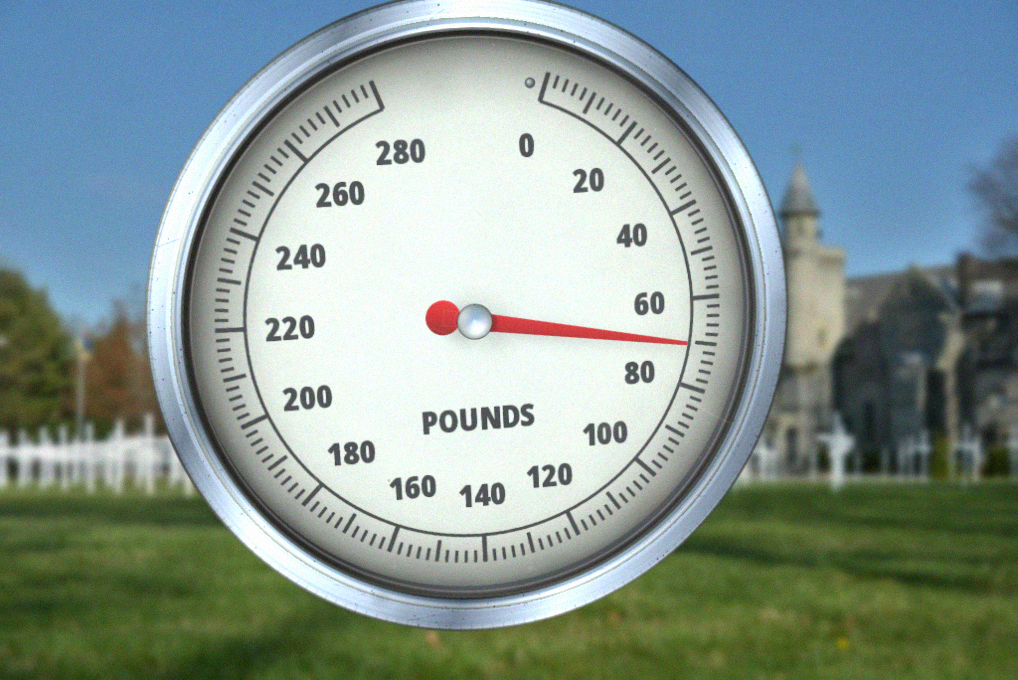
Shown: 70 lb
